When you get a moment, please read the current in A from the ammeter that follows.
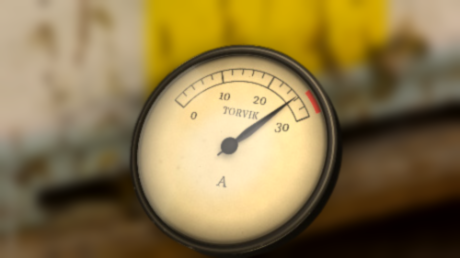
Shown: 26 A
